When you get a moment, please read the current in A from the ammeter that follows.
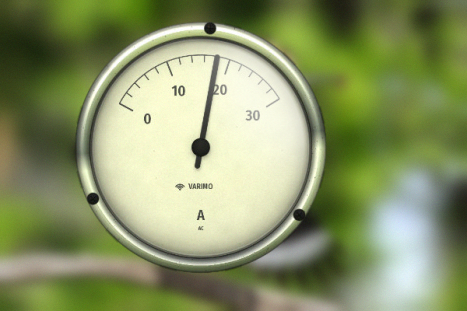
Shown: 18 A
